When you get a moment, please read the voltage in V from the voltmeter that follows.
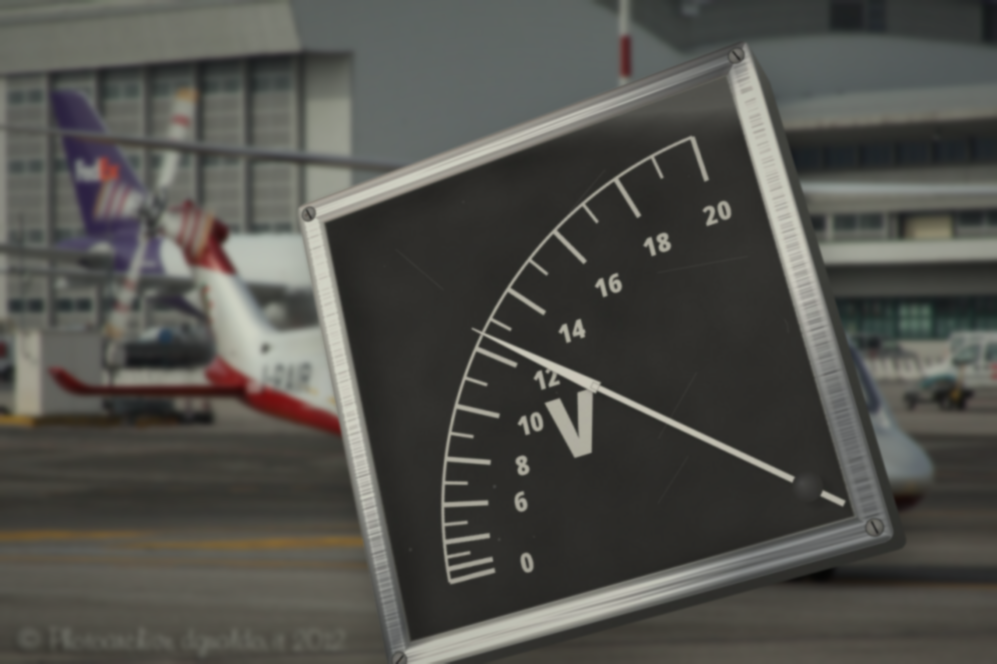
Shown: 12.5 V
